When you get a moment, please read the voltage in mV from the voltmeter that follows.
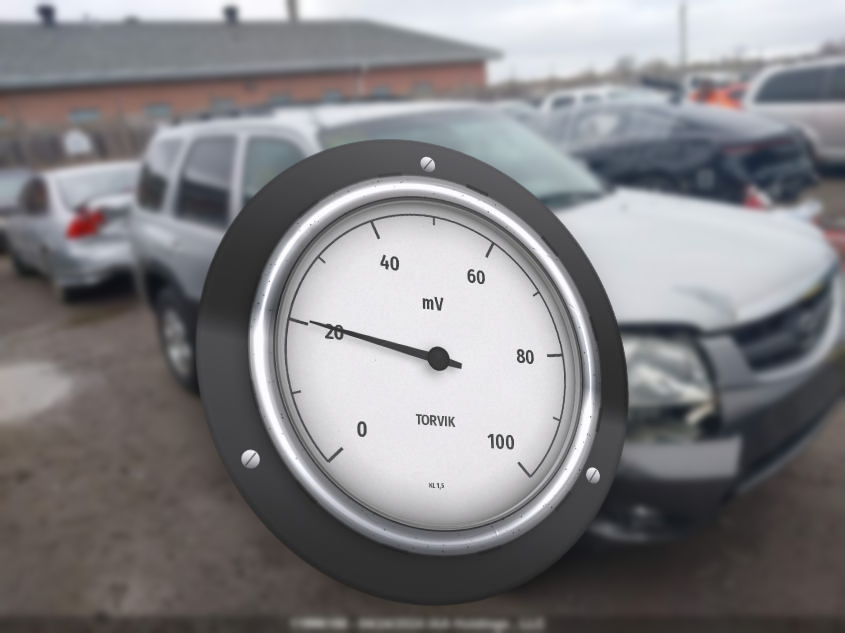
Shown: 20 mV
